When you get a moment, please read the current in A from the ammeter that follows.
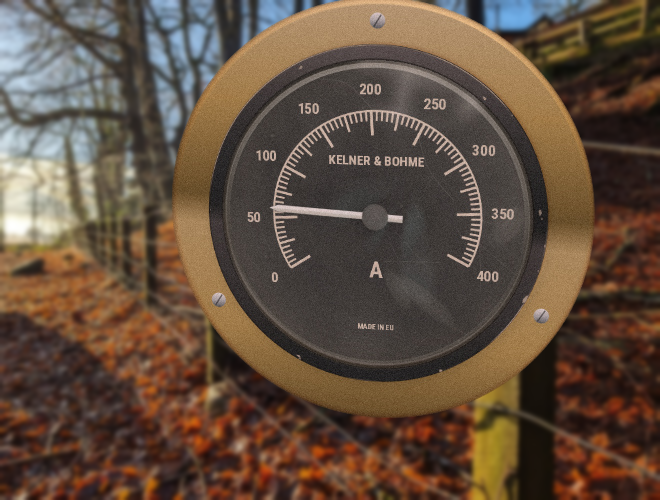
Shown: 60 A
